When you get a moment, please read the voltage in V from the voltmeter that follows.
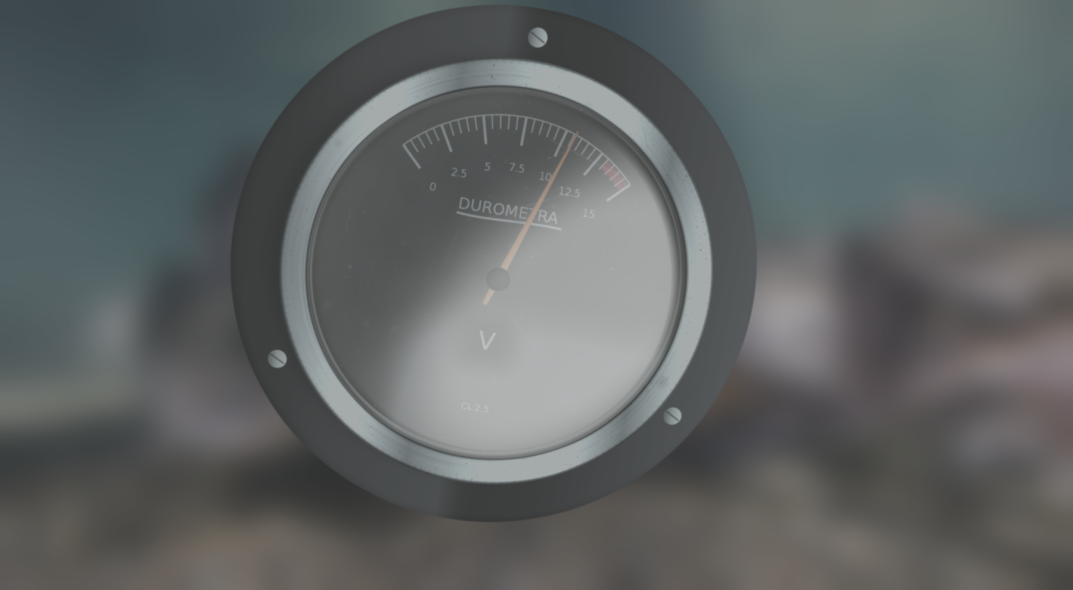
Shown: 10.5 V
